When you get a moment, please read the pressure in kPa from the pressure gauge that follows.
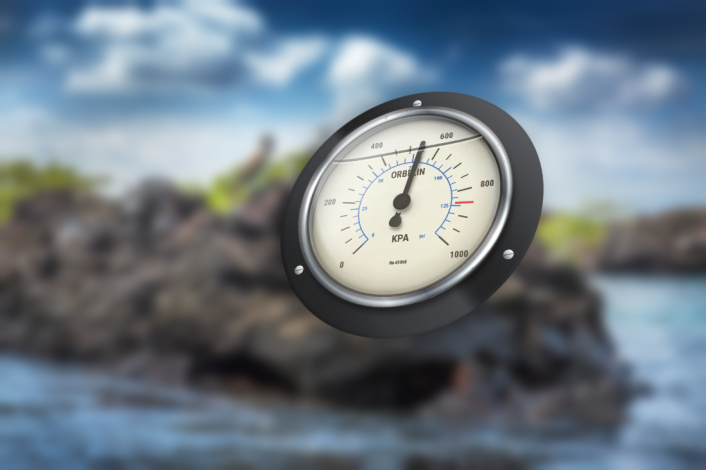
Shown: 550 kPa
